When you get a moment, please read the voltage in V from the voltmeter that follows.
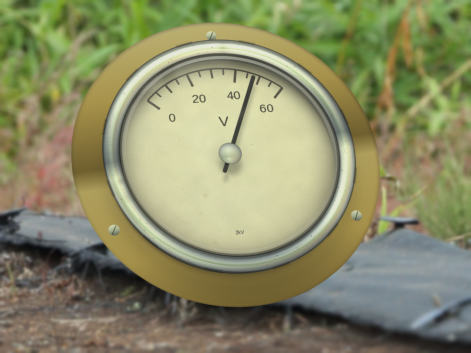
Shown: 47.5 V
